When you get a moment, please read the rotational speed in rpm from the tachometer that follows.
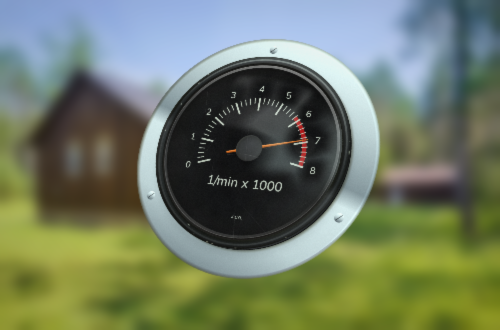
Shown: 7000 rpm
